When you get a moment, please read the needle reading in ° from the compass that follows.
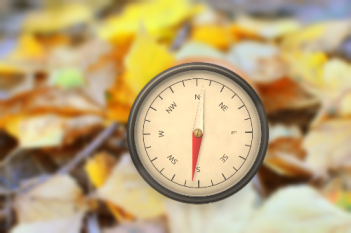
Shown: 187.5 °
